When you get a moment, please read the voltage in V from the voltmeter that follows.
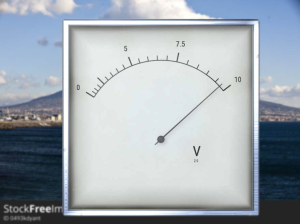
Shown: 9.75 V
